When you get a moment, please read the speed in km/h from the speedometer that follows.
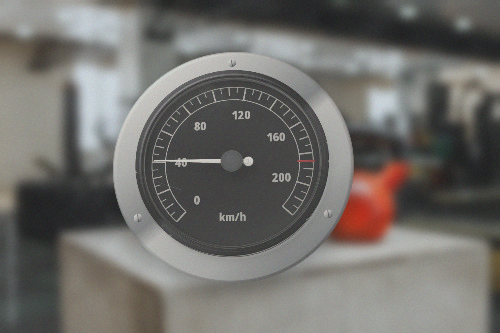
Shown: 40 km/h
